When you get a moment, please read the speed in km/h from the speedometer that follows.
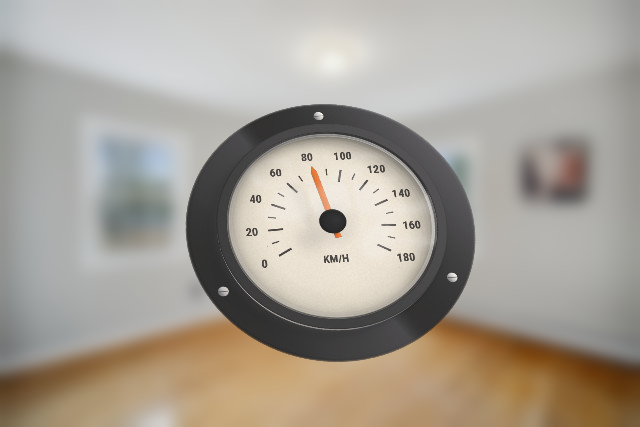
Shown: 80 km/h
